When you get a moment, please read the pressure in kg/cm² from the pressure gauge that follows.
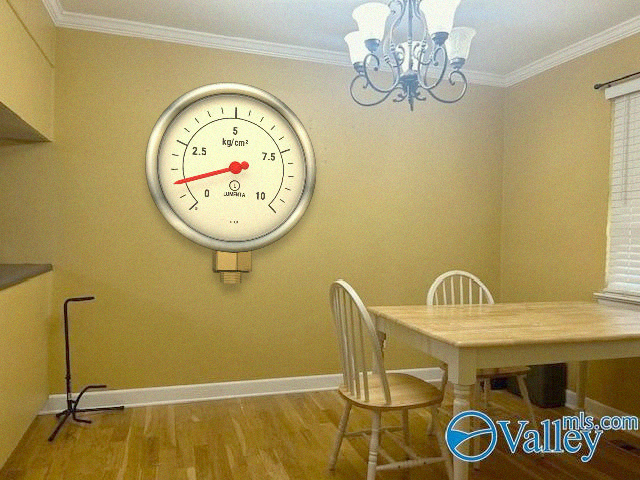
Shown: 1 kg/cm²
